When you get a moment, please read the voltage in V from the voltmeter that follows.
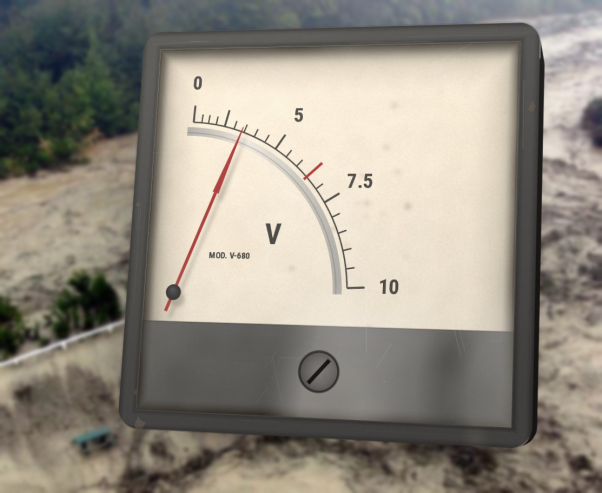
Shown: 3.5 V
